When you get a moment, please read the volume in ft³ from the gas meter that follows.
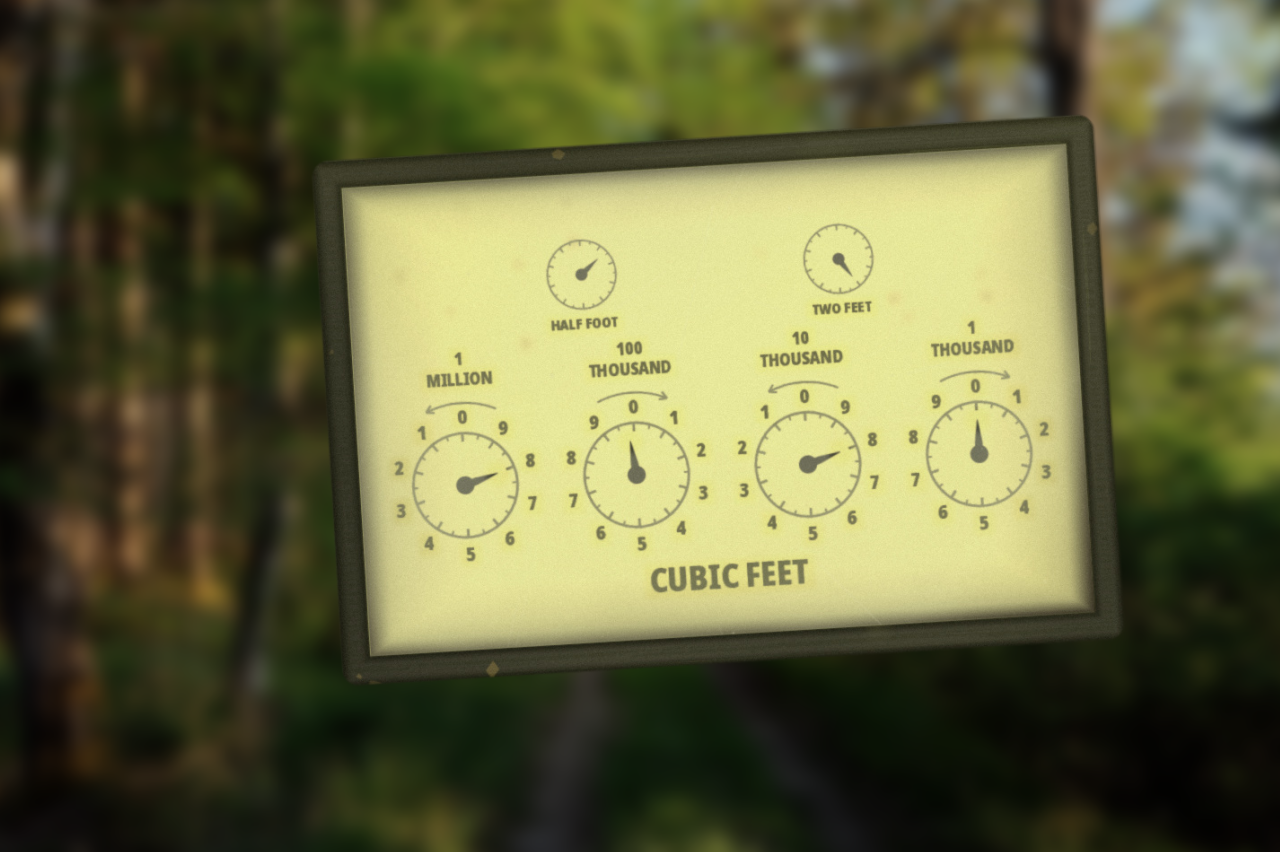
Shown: 798000 ft³
